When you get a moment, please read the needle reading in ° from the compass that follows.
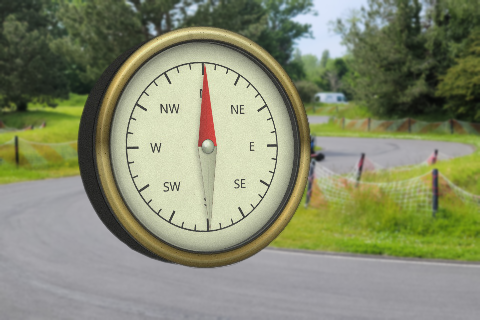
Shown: 0 °
